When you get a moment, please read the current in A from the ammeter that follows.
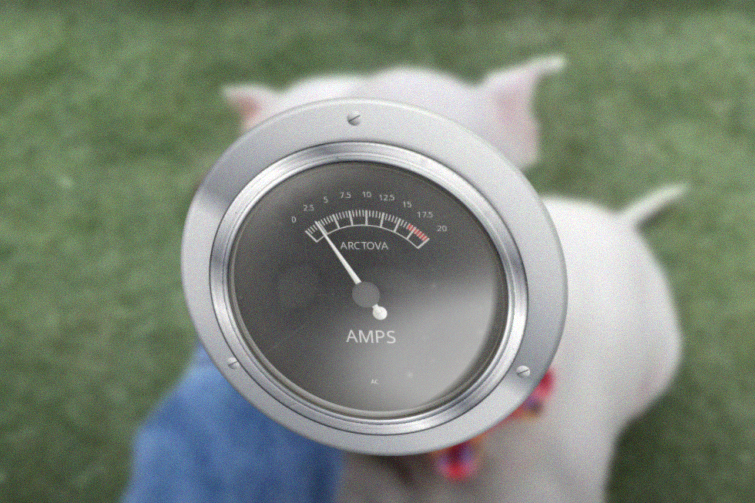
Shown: 2.5 A
